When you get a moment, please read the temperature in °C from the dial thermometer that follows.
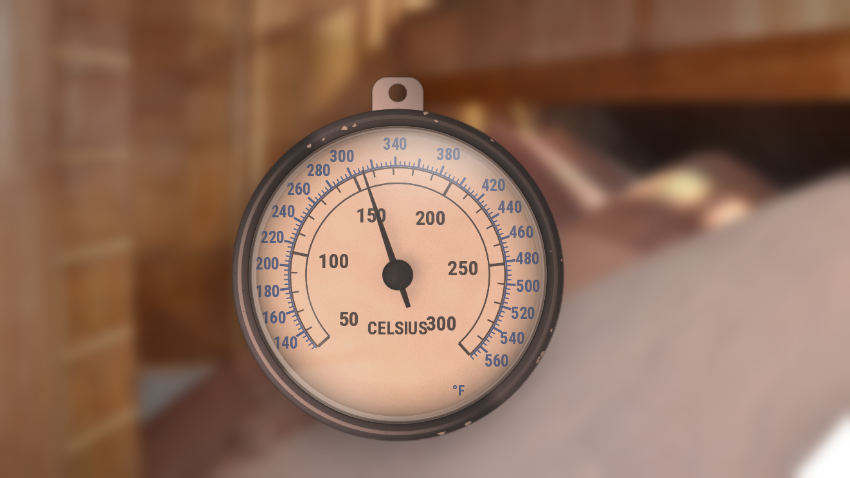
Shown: 155 °C
